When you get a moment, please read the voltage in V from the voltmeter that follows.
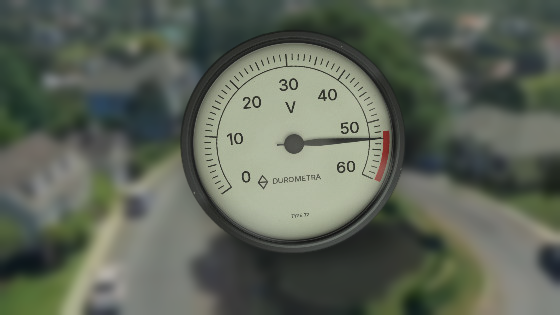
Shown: 53 V
